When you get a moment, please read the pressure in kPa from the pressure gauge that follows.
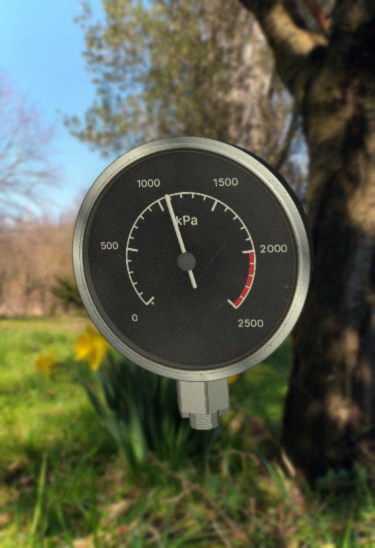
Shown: 1100 kPa
